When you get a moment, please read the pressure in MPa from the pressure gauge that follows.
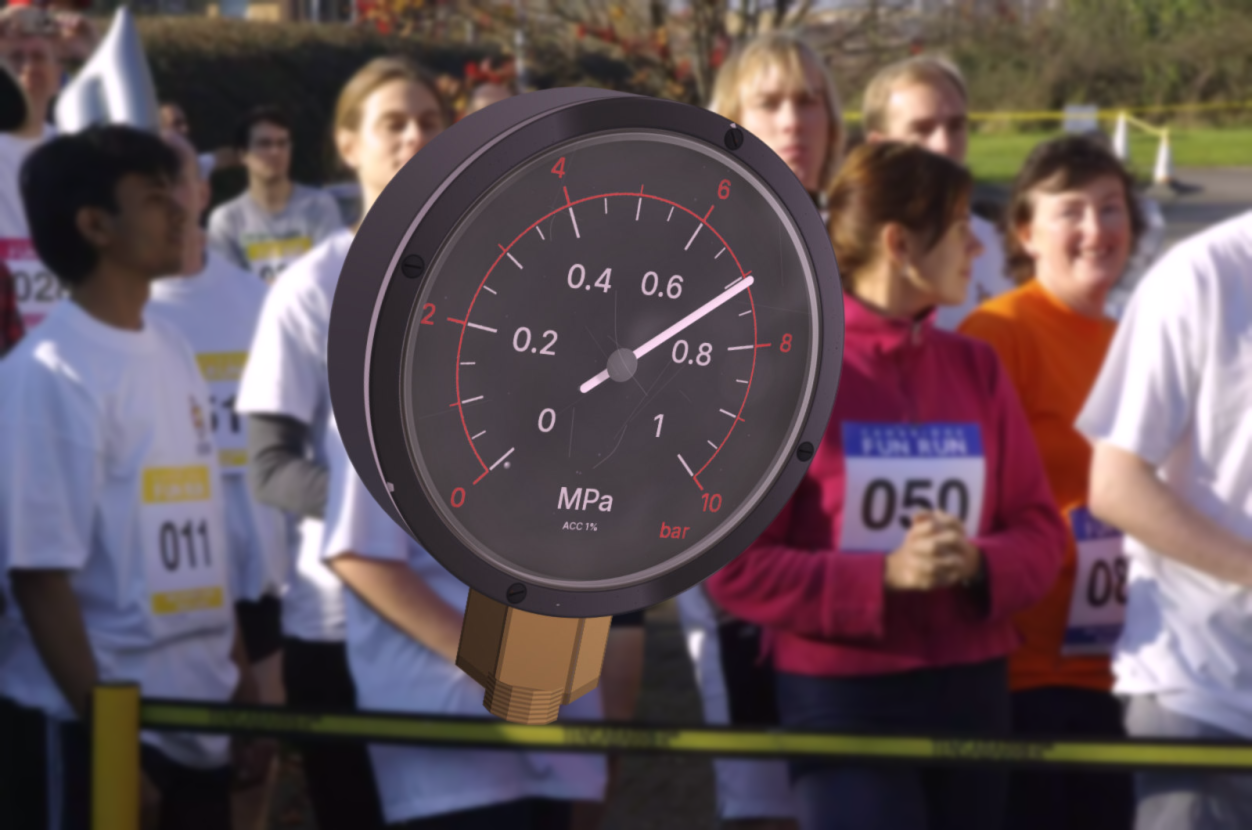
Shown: 0.7 MPa
